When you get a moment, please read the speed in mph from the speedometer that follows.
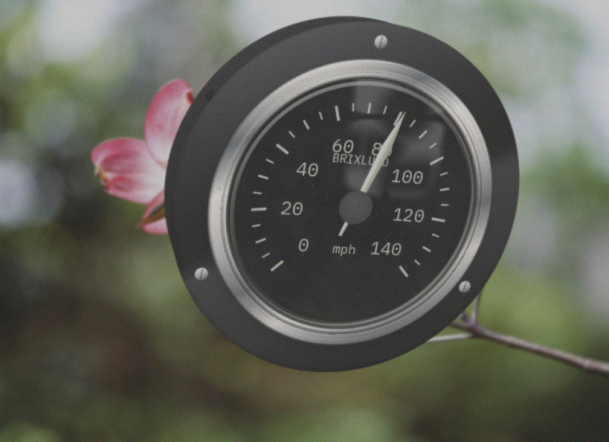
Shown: 80 mph
